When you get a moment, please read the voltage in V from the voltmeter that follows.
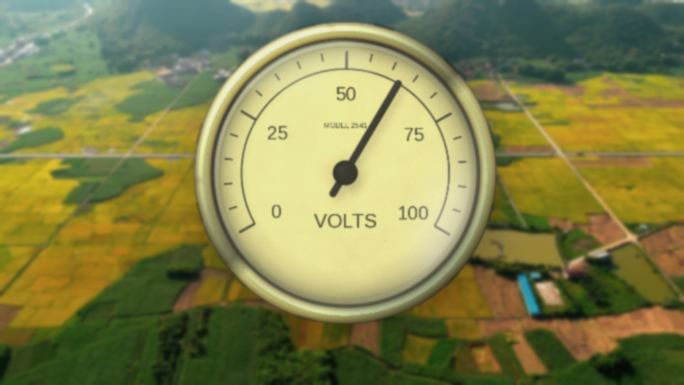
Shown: 62.5 V
